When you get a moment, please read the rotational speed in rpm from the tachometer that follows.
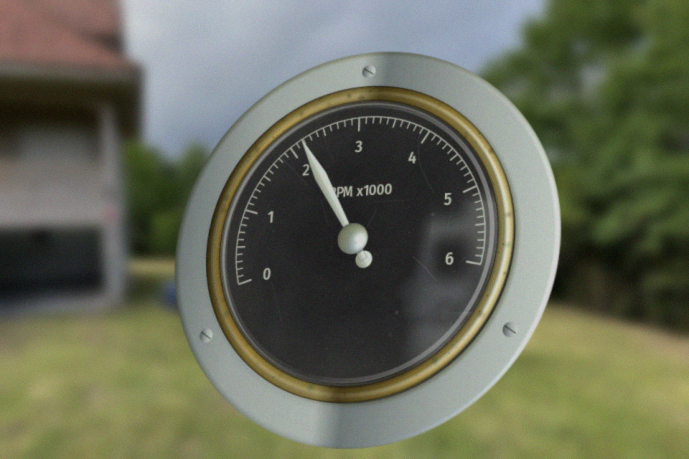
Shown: 2200 rpm
